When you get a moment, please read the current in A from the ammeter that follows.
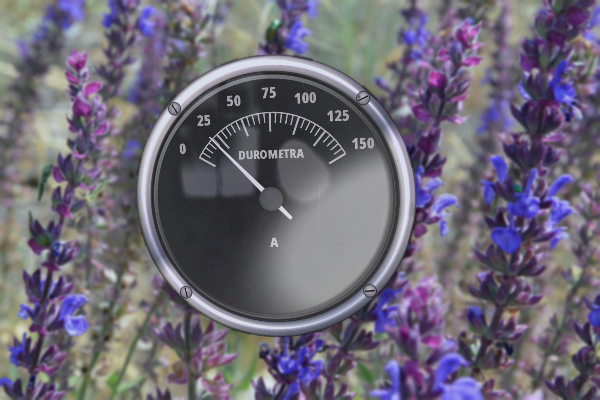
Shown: 20 A
